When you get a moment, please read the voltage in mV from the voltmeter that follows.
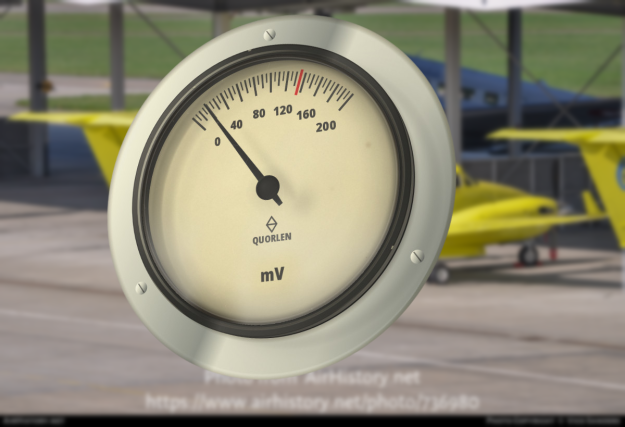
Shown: 20 mV
